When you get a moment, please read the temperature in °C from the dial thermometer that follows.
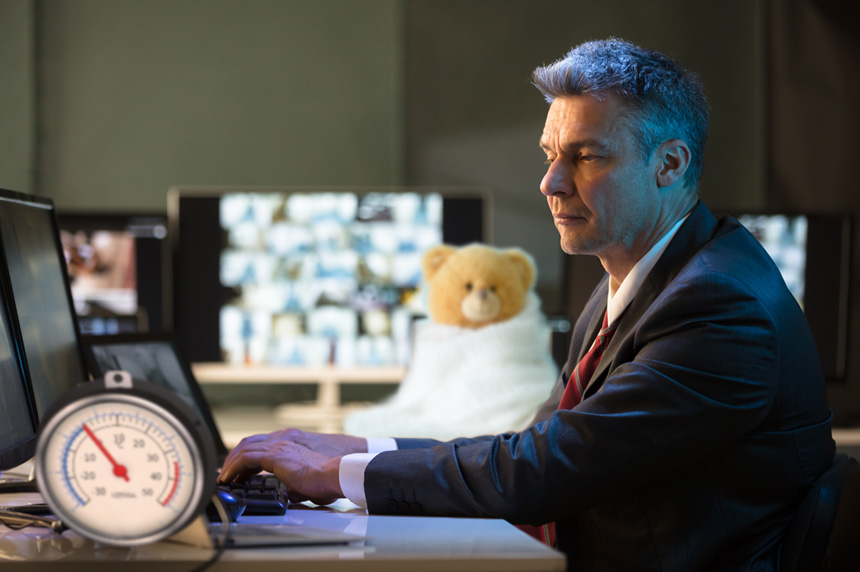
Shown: 0 °C
